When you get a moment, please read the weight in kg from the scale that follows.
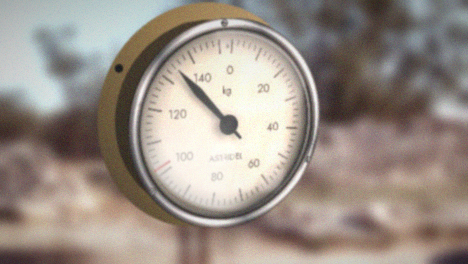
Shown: 134 kg
